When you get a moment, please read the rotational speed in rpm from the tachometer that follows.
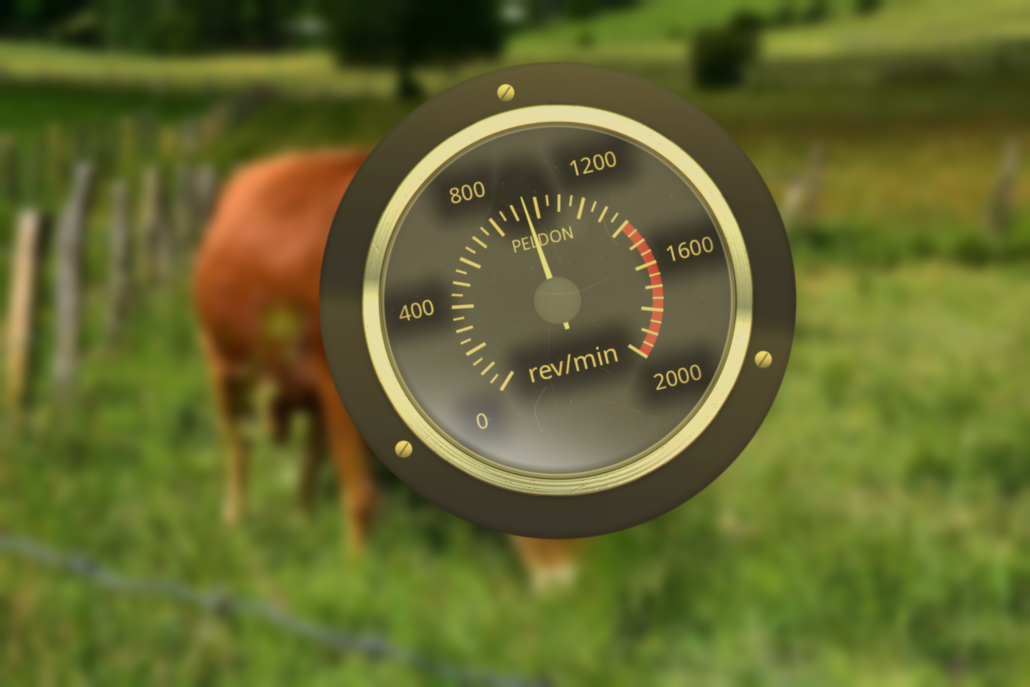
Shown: 950 rpm
